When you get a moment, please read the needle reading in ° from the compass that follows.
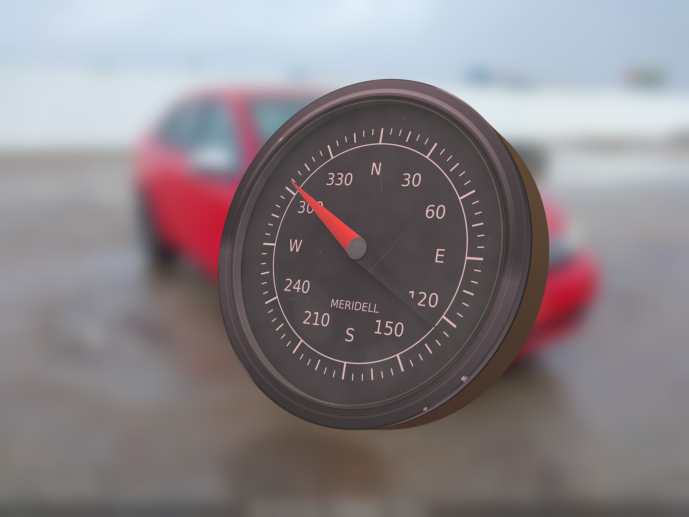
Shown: 305 °
